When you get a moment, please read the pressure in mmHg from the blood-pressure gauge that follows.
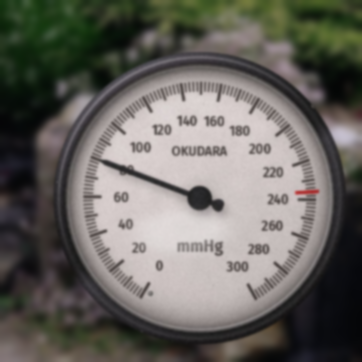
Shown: 80 mmHg
